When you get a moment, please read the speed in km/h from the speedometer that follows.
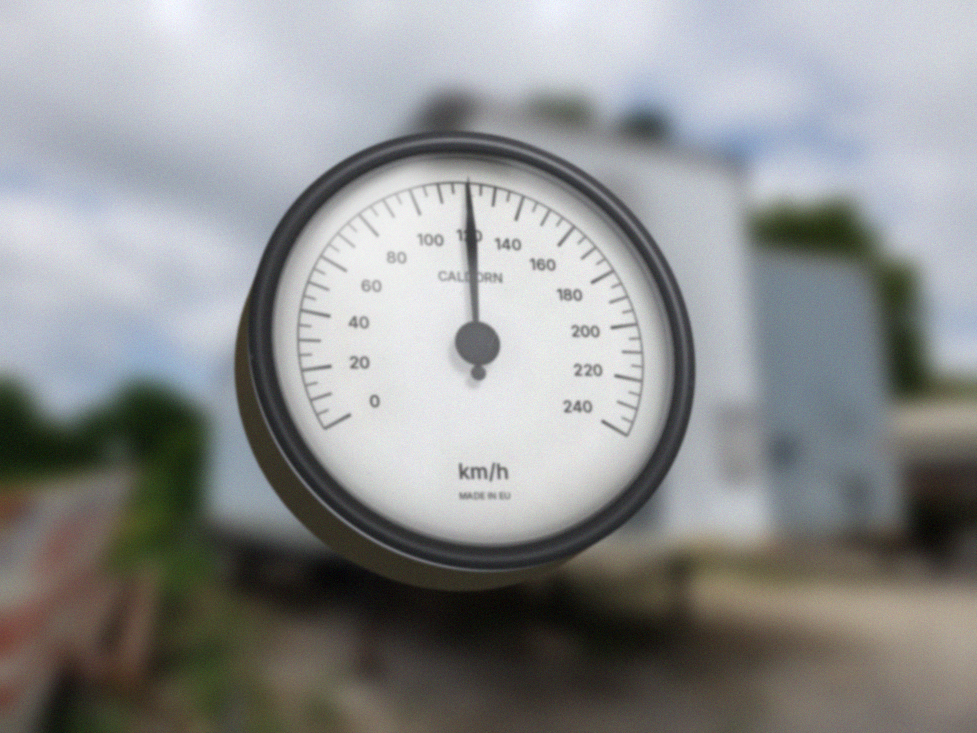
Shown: 120 km/h
